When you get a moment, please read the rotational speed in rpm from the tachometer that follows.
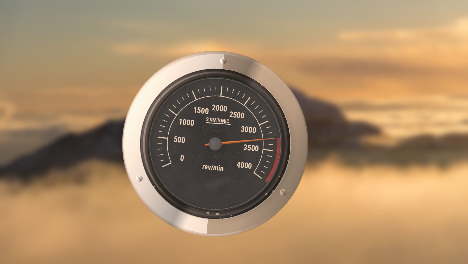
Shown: 3300 rpm
